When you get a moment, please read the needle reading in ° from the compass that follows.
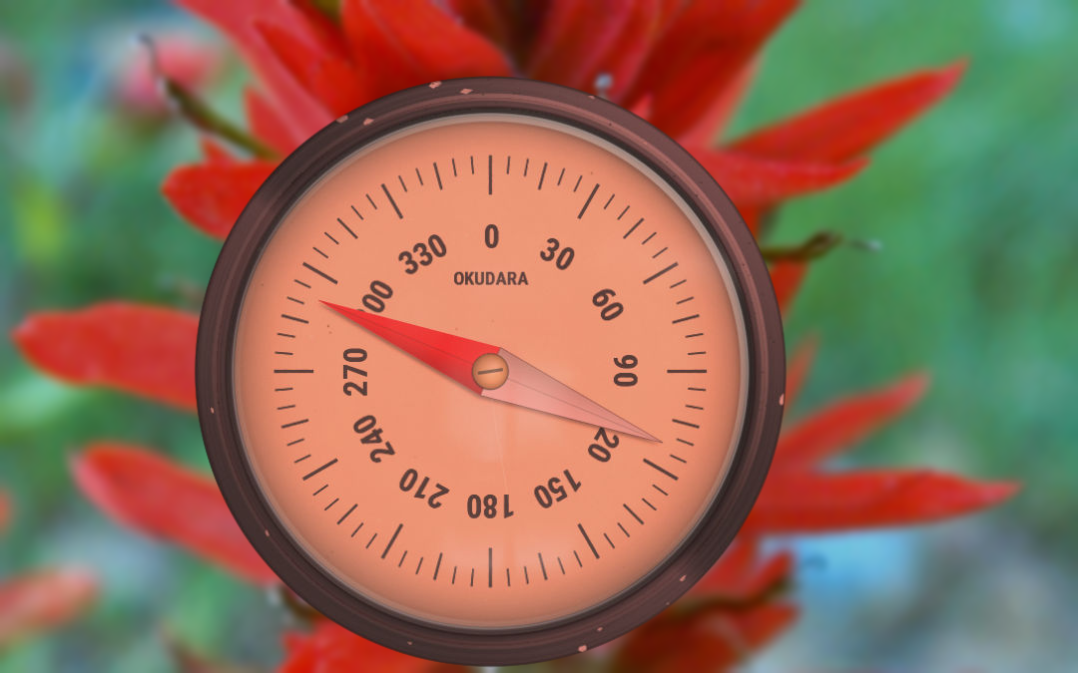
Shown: 292.5 °
